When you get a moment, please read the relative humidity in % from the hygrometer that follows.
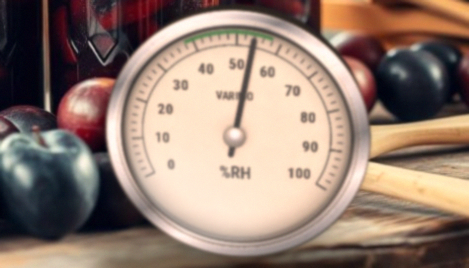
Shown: 54 %
